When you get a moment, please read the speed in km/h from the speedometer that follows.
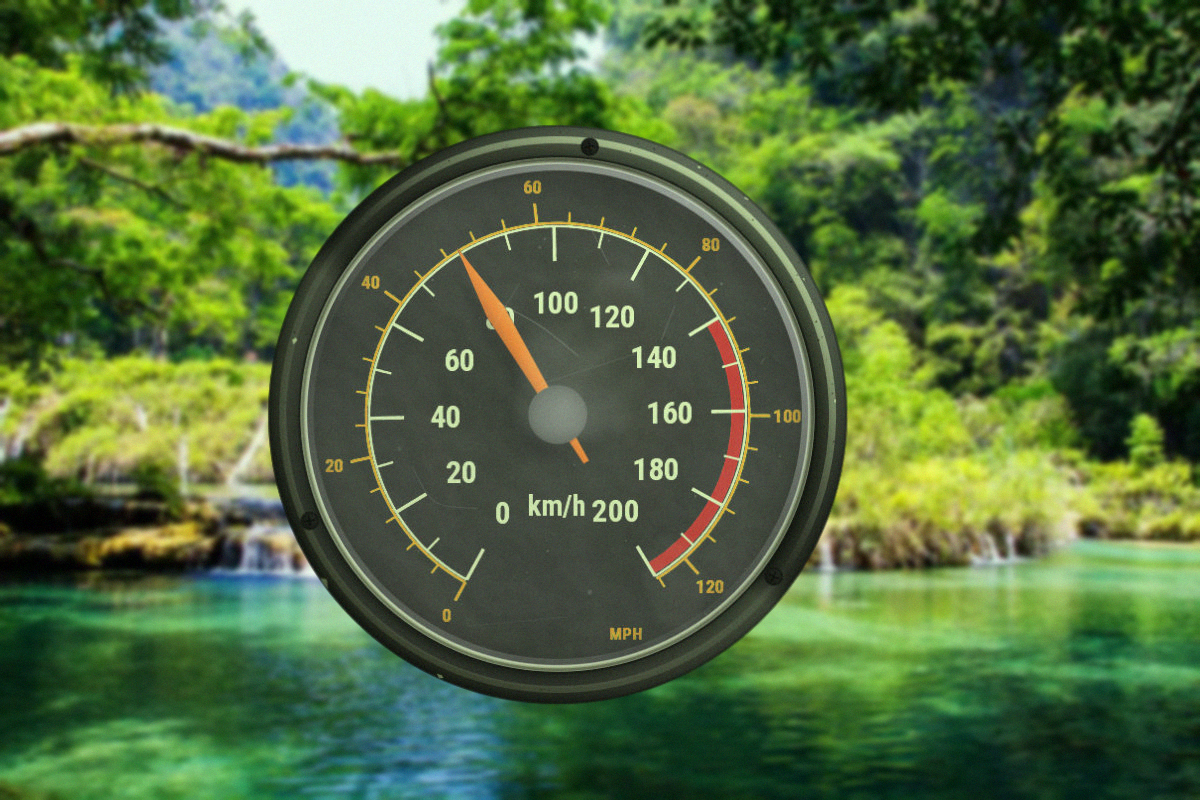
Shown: 80 km/h
